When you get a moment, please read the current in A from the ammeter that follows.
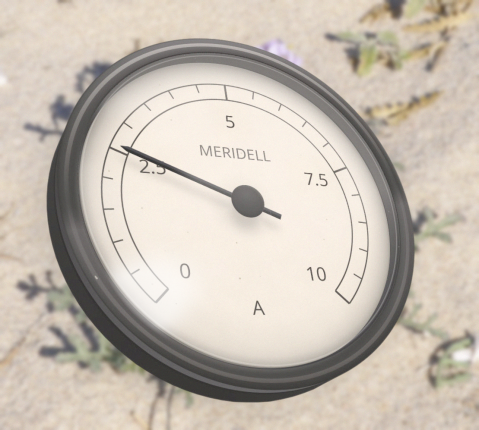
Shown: 2.5 A
